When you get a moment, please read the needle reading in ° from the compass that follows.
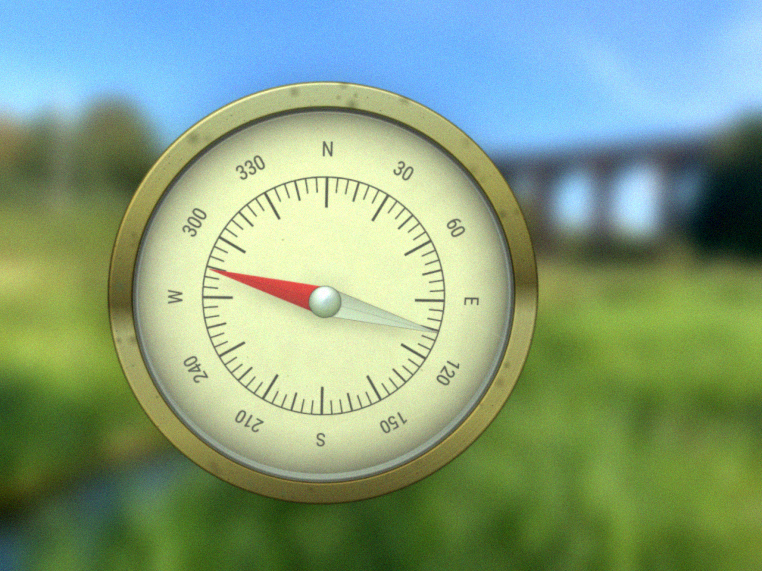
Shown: 285 °
